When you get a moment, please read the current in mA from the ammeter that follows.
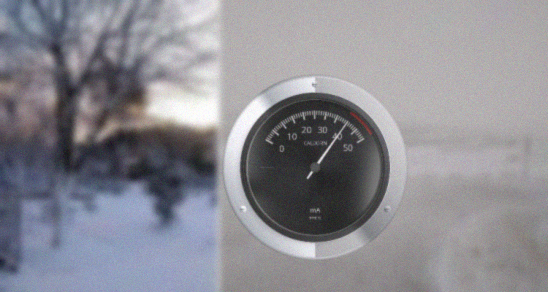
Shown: 40 mA
